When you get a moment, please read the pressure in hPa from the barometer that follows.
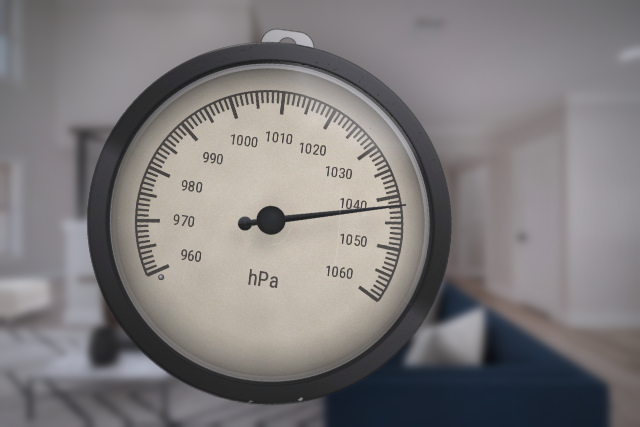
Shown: 1042 hPa
